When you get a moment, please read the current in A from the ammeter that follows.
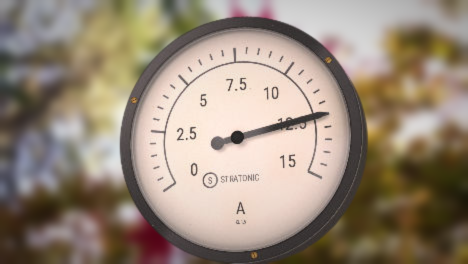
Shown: 12.5 A
